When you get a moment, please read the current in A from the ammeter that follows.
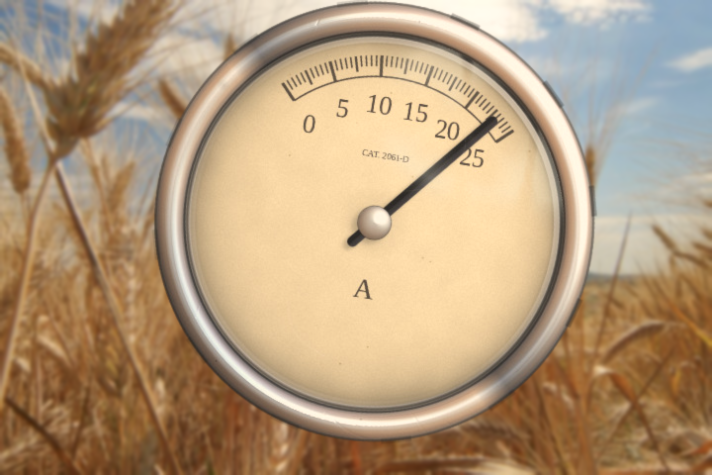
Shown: 23 A
